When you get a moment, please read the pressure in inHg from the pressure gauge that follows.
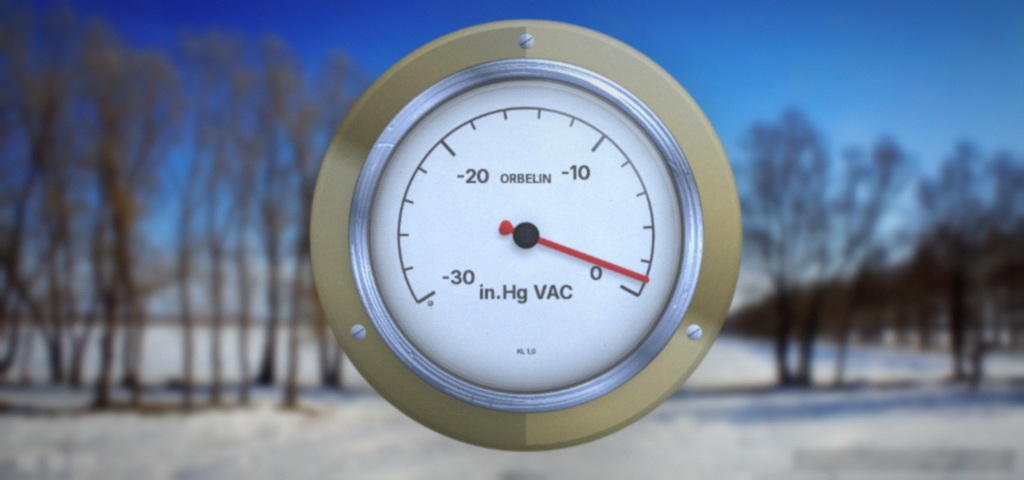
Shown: -1 inHg
